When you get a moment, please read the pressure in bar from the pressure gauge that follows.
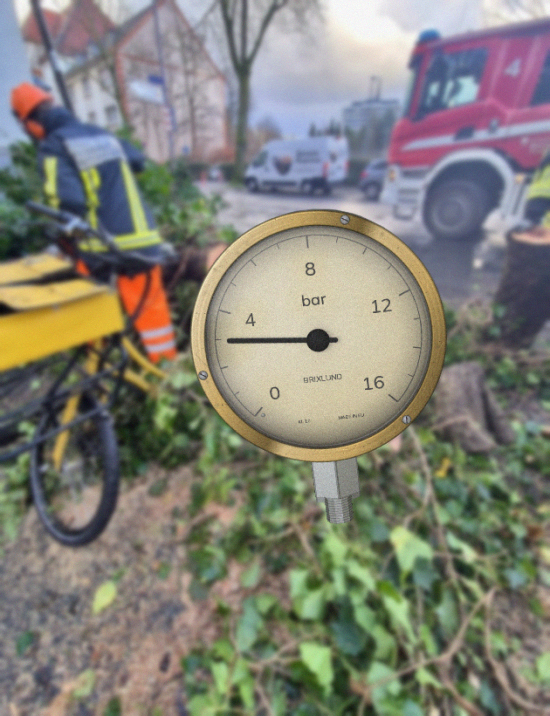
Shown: 3 bar
